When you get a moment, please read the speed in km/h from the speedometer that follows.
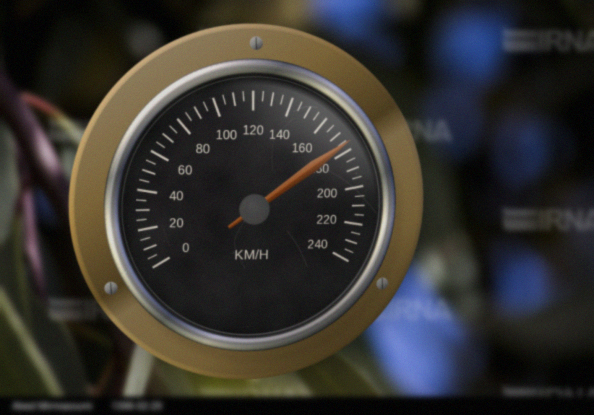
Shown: 175 km/h
